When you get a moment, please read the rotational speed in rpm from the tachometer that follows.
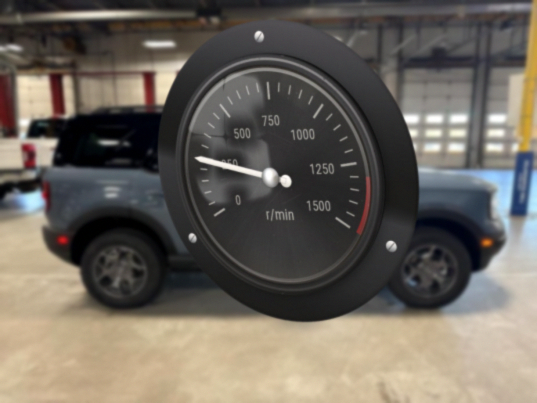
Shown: 250 rpm
